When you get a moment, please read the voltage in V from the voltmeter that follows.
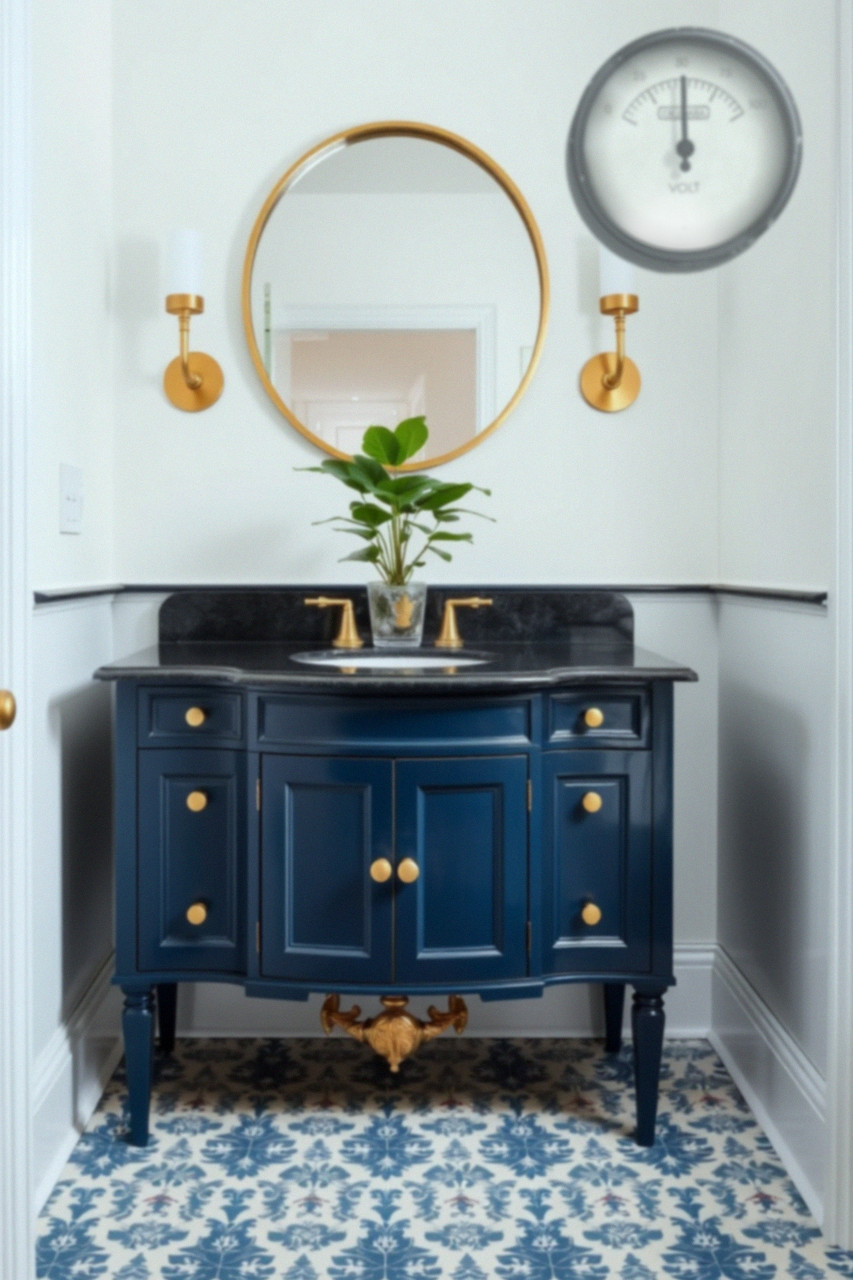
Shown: 50 V
